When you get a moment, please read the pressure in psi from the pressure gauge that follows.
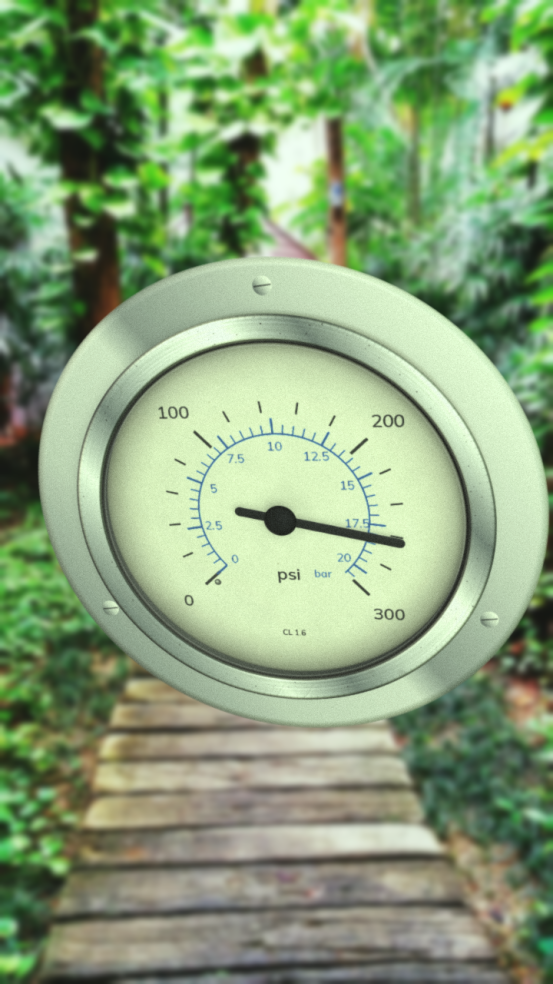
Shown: 260 psi
